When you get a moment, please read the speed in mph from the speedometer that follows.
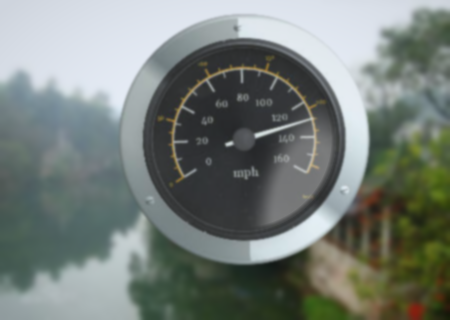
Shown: 130 mph
